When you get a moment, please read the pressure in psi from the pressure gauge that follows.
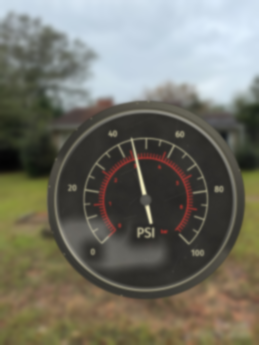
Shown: 45 psi
